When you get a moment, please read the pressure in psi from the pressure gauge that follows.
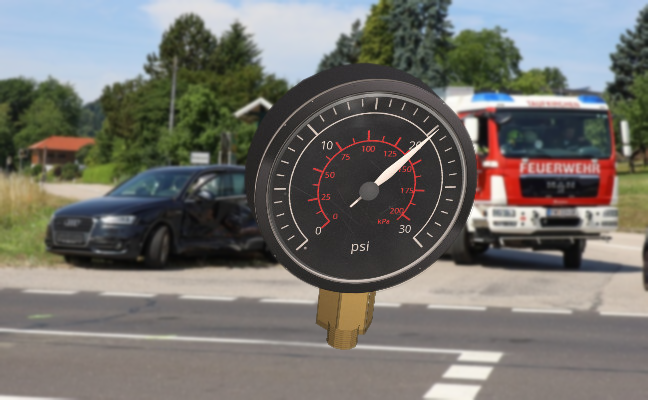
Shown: 20 psi
